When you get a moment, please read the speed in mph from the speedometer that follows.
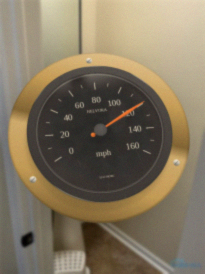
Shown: 120 mph
